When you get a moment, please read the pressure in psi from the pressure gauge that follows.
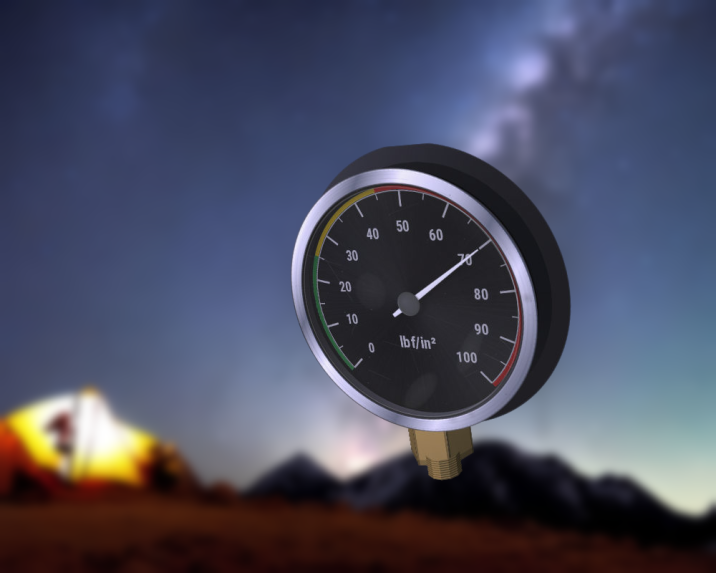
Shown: 70 psi
